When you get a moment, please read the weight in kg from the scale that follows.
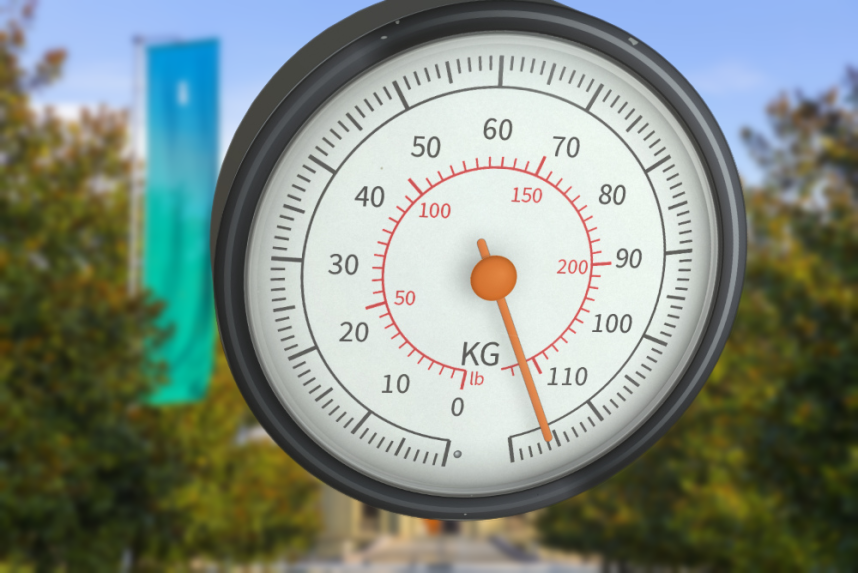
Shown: 116 kg
